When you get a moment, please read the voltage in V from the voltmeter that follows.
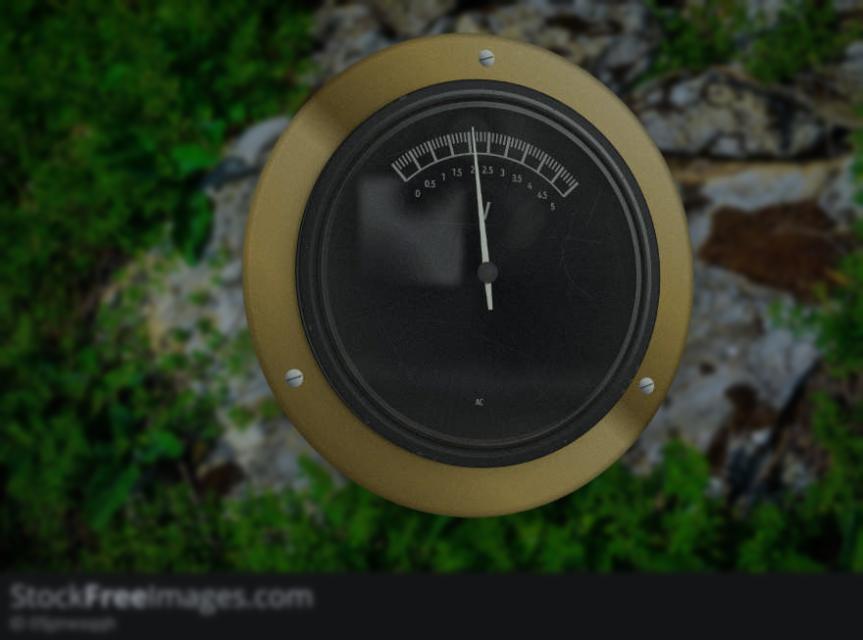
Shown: 2 V
